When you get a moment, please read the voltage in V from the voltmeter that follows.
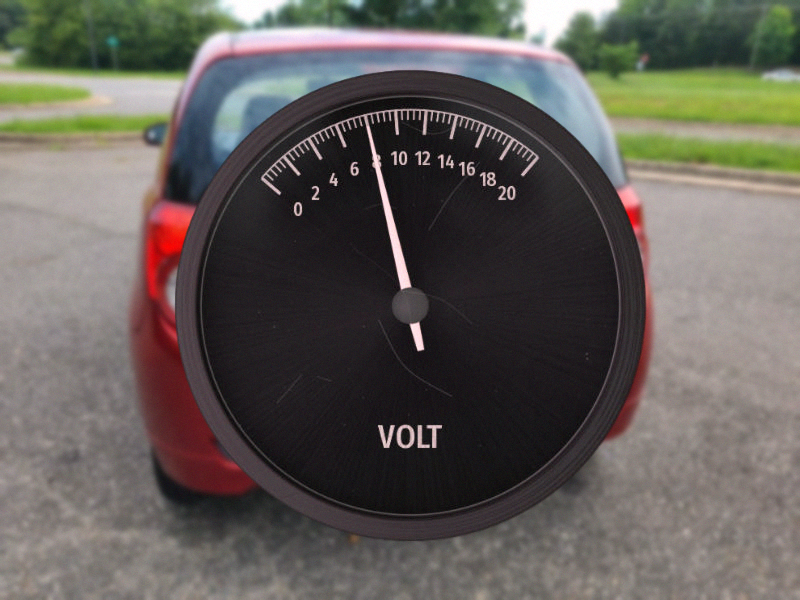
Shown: 8 V
